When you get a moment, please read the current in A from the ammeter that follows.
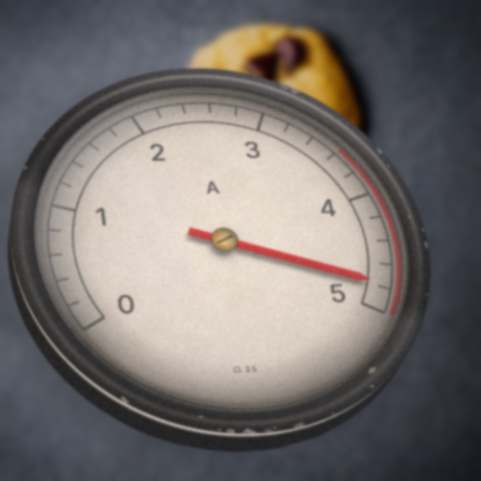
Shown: 4.8 A
